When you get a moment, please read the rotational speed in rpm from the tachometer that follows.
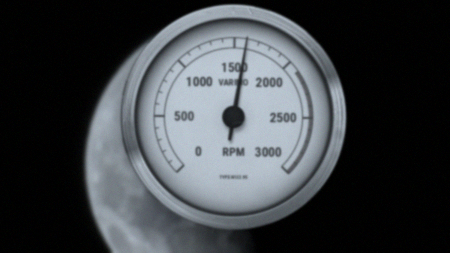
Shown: 1600 rpm
